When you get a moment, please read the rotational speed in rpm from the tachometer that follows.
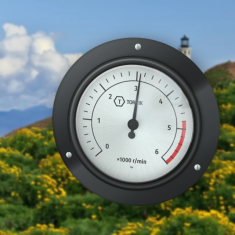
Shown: 3100 rpm
